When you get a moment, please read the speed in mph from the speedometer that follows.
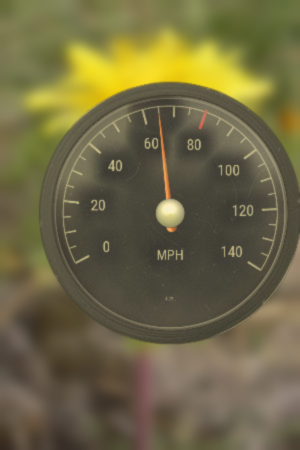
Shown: 65 mph
